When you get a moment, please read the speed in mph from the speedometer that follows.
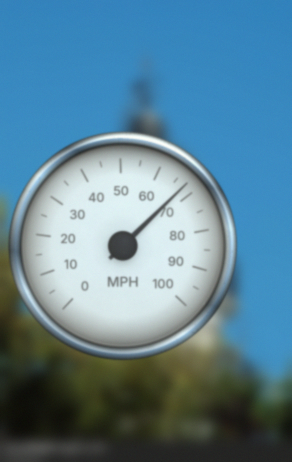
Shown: 67.5 mph
